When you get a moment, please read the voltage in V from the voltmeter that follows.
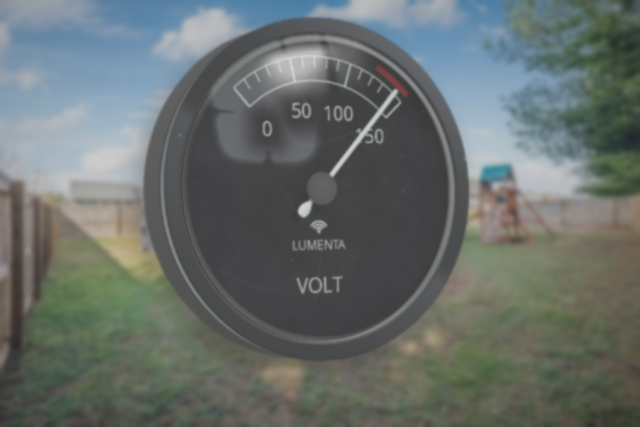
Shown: 140 V
